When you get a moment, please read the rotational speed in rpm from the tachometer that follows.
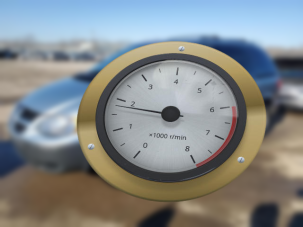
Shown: 1750 rpm
